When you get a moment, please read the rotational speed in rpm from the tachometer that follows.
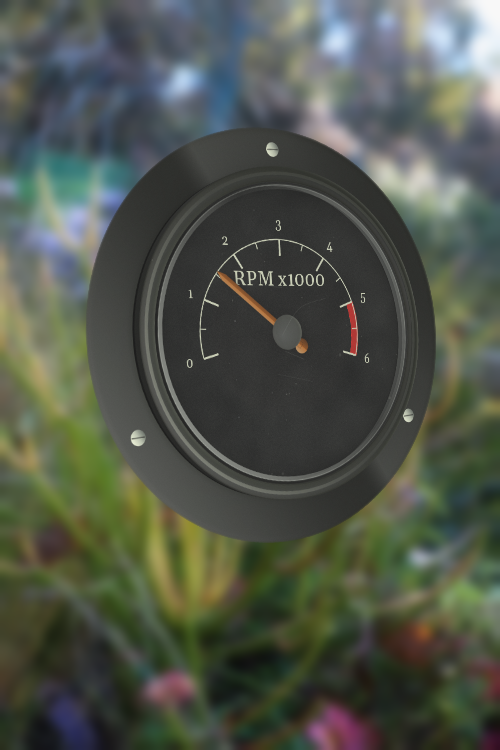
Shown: 1500 rpm
